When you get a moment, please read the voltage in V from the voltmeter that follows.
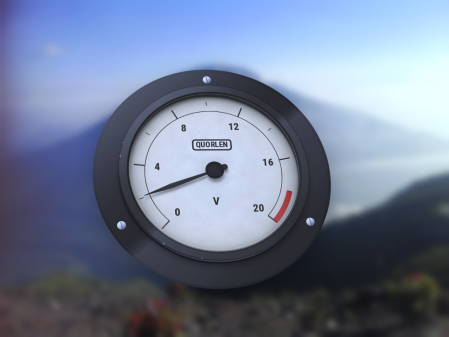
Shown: 2 V
